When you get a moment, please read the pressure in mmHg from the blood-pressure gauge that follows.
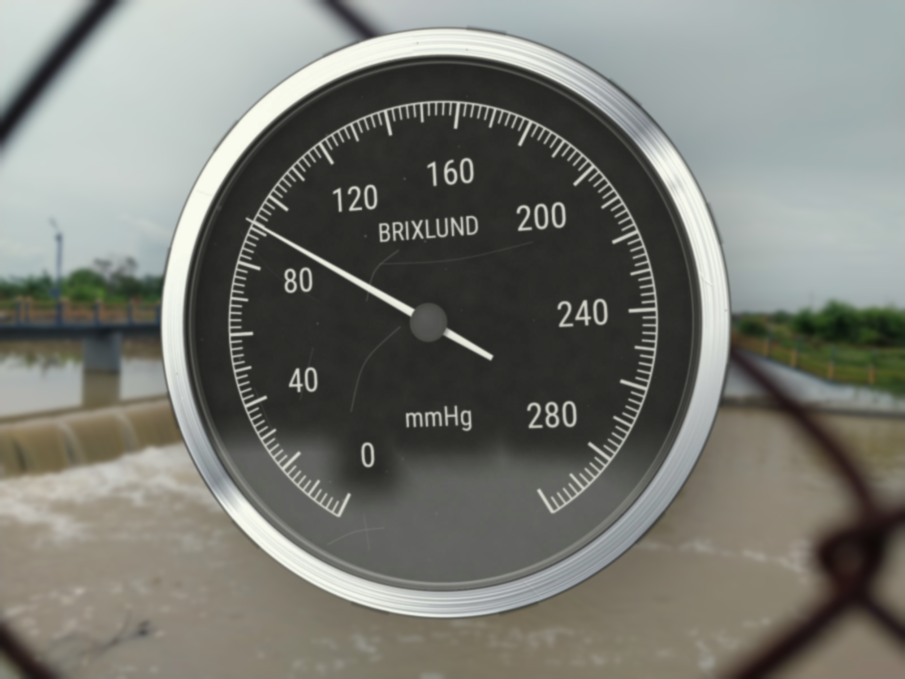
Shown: 92 mmHg
